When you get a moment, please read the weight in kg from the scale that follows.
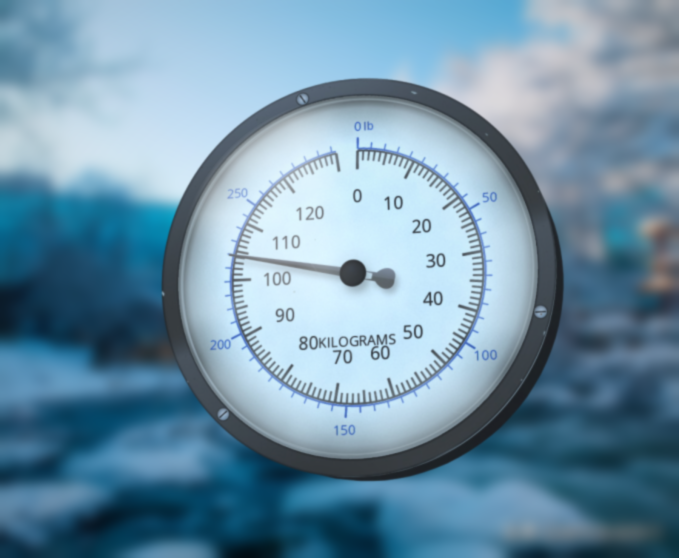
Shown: 104 kg
